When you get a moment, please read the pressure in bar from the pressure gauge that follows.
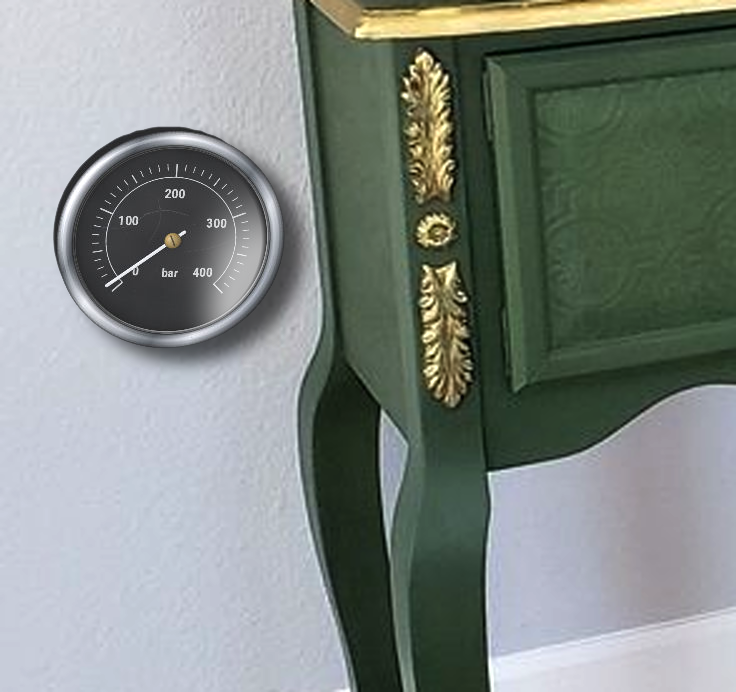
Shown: 10 bar
